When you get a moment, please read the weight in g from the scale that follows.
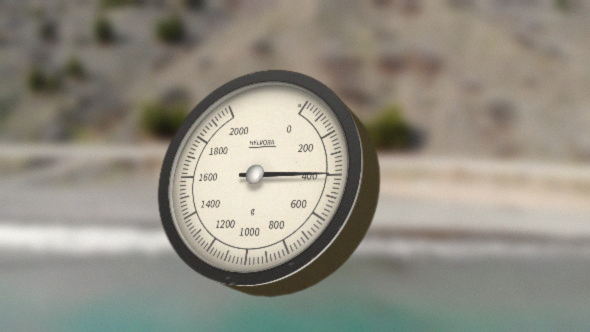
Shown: 400 g
